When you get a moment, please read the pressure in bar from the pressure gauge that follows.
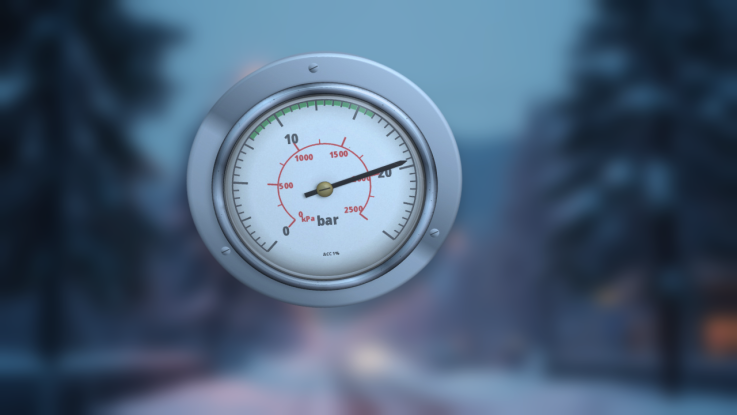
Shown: 19.5 bar
